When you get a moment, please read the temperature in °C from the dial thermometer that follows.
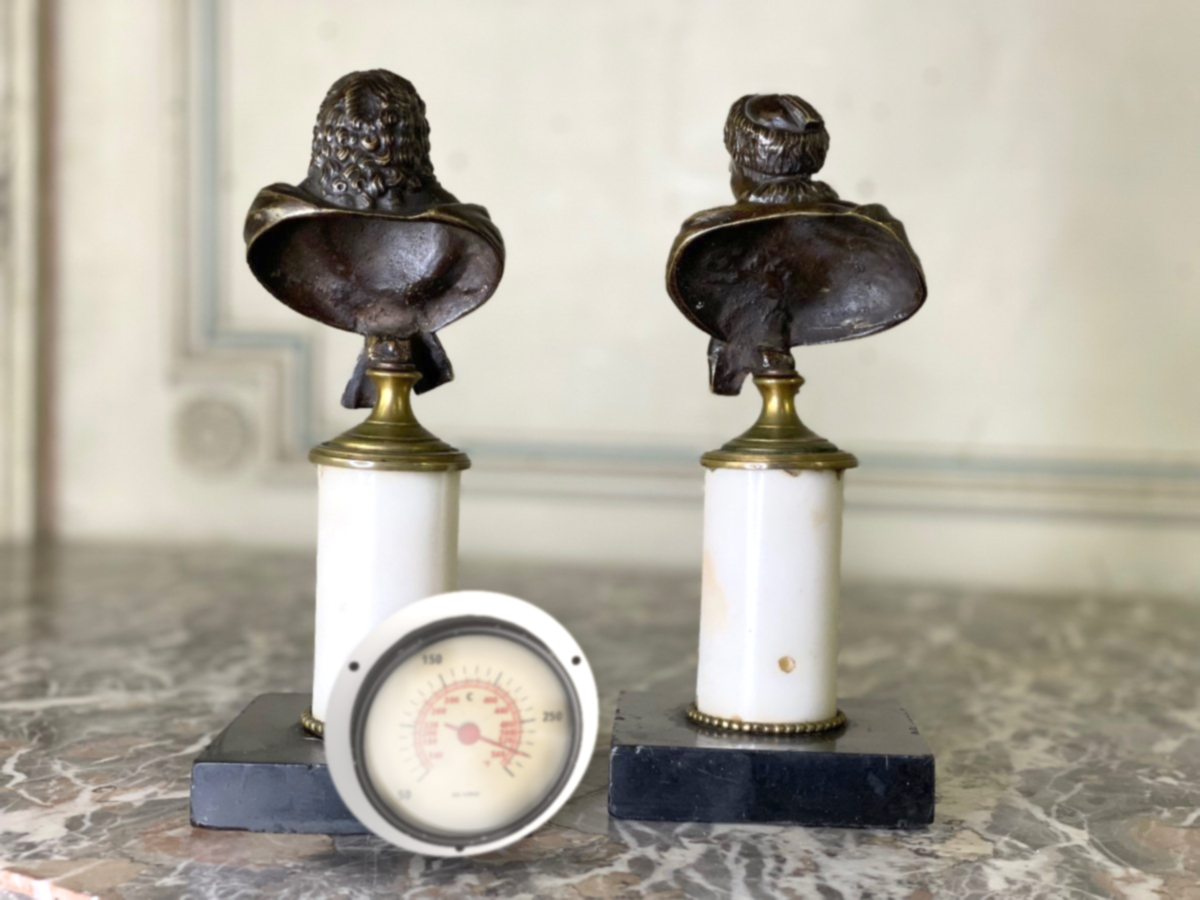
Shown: 280 °C
